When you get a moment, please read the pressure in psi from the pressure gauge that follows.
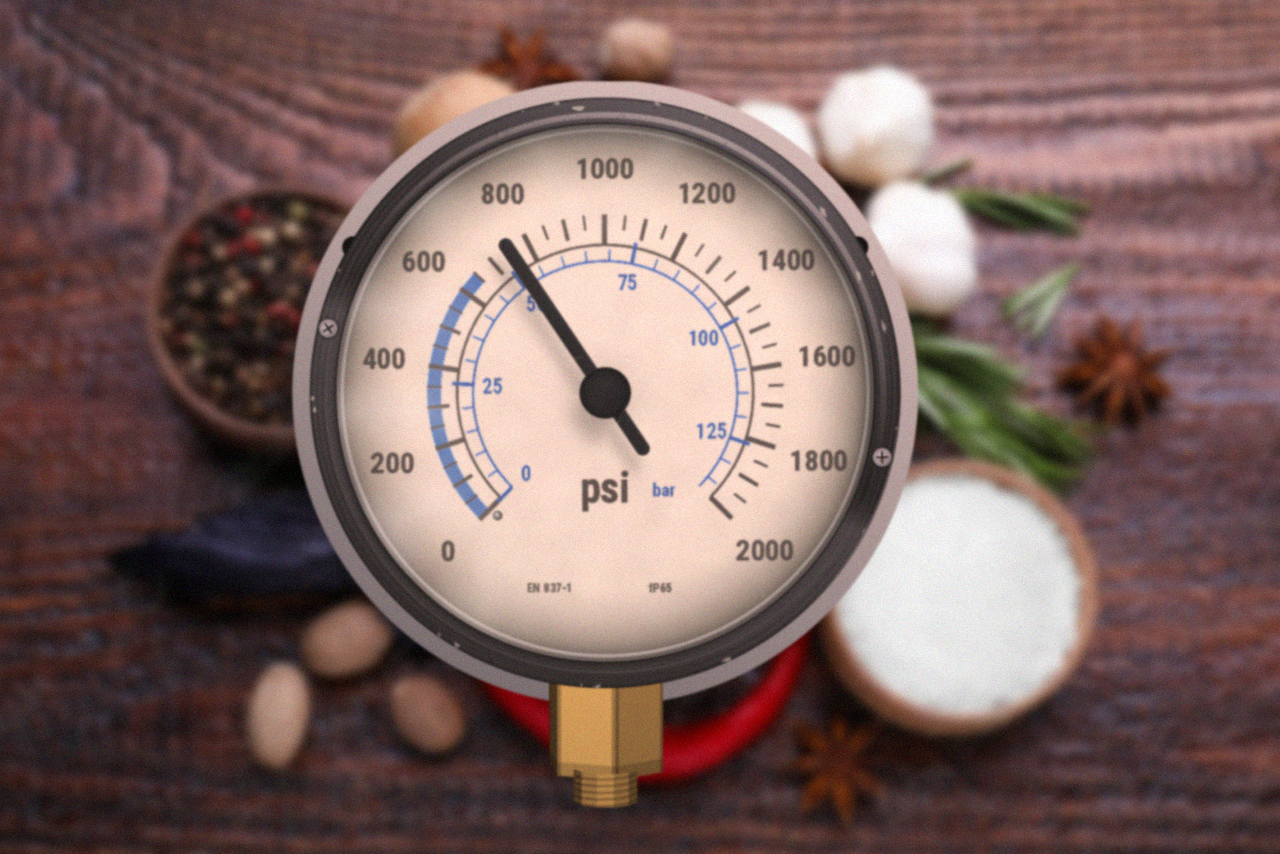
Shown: 750 psi
